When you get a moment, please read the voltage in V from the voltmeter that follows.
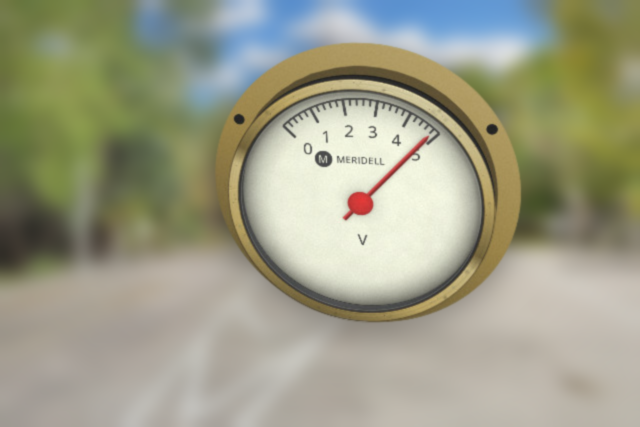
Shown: 4.8 V
